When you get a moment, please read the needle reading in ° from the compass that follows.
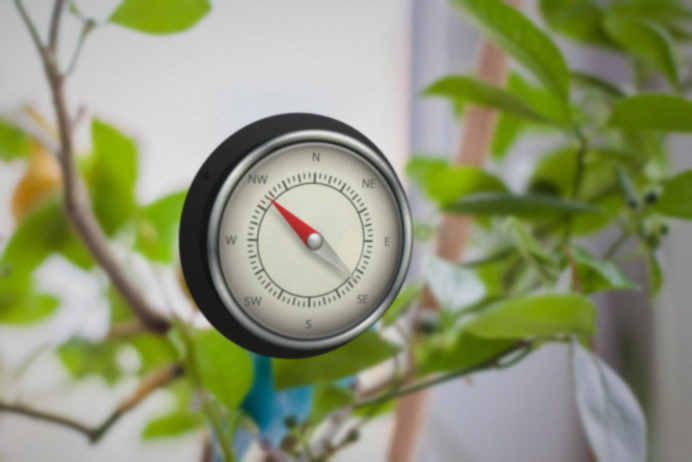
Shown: 310 °
